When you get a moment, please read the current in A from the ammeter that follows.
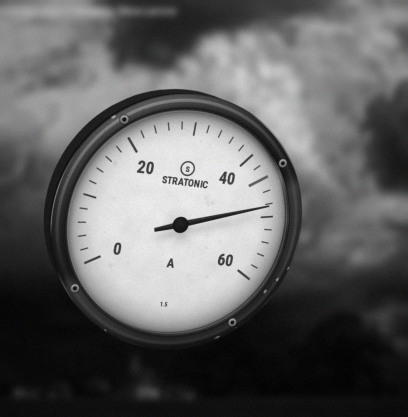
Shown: 48 A
